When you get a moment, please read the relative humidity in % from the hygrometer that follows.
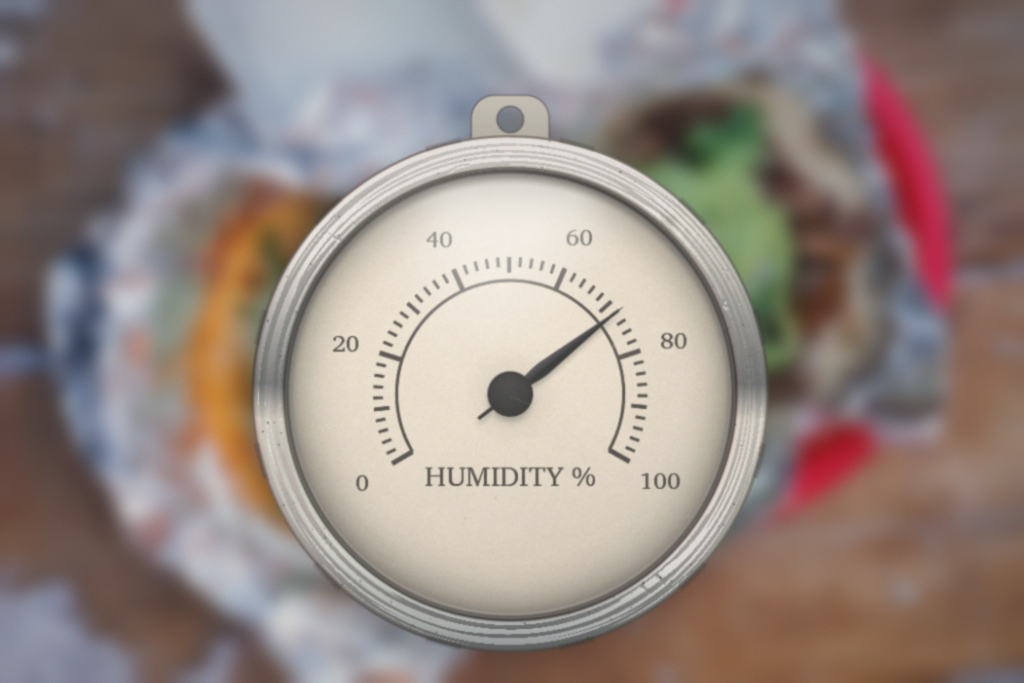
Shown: 72 %
